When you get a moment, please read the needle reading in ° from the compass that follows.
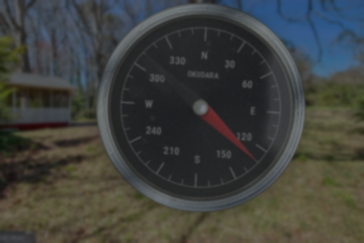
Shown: 130 °
